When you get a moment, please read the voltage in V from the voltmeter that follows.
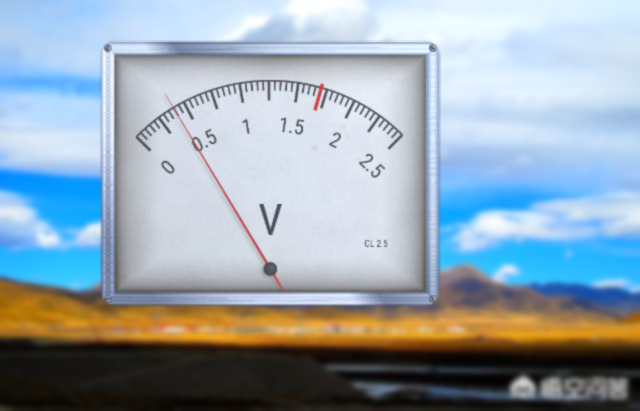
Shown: 0.4 V
